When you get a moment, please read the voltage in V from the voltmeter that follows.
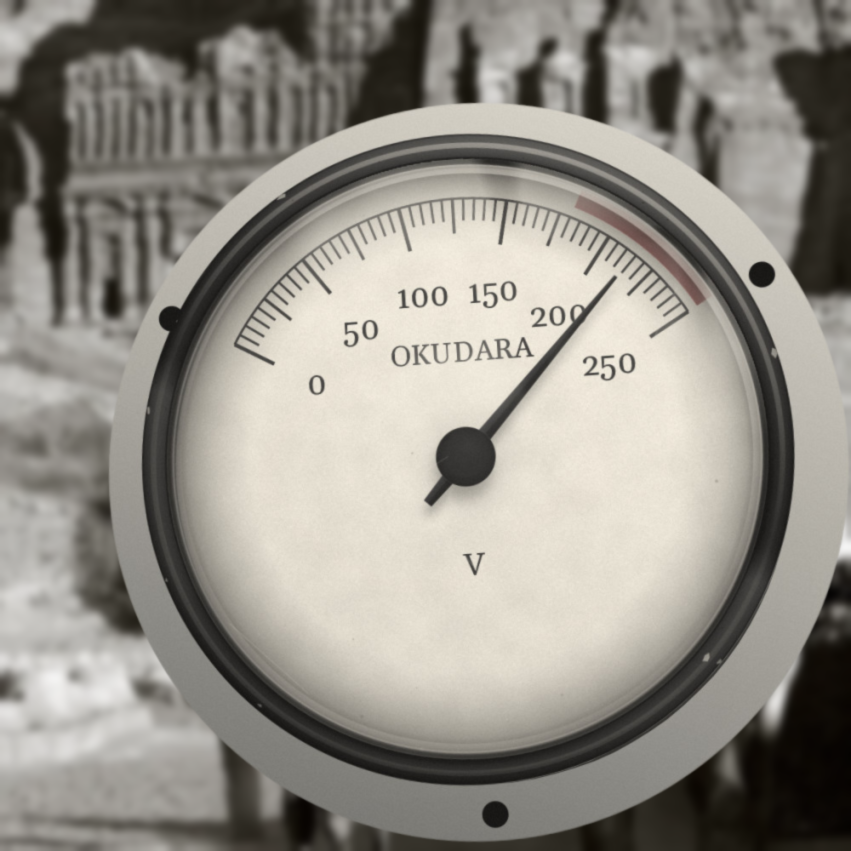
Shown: 215 V
